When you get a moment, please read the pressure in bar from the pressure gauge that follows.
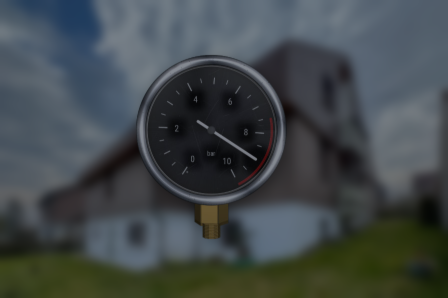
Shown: 9 bar
